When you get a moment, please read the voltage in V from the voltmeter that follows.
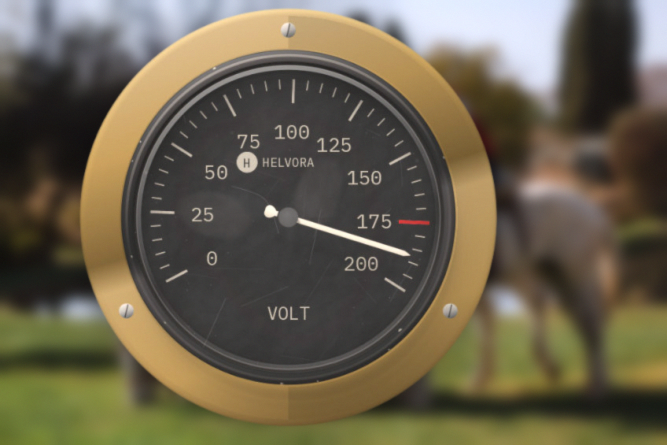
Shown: 187.5 V
